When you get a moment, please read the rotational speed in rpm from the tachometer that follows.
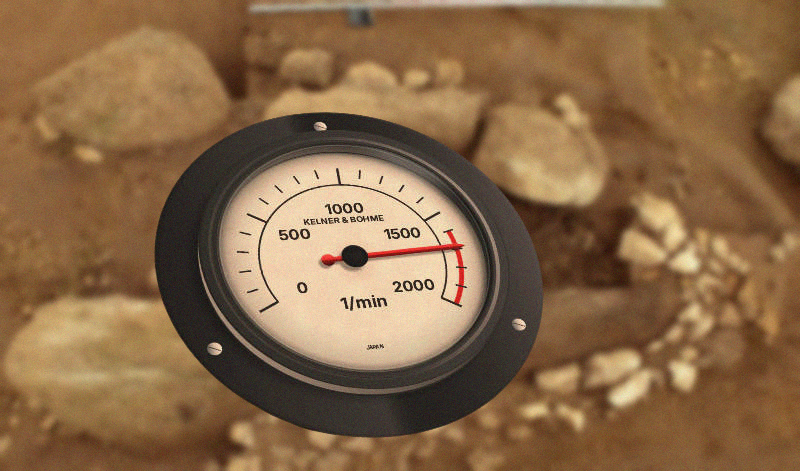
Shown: 1700 rpm
